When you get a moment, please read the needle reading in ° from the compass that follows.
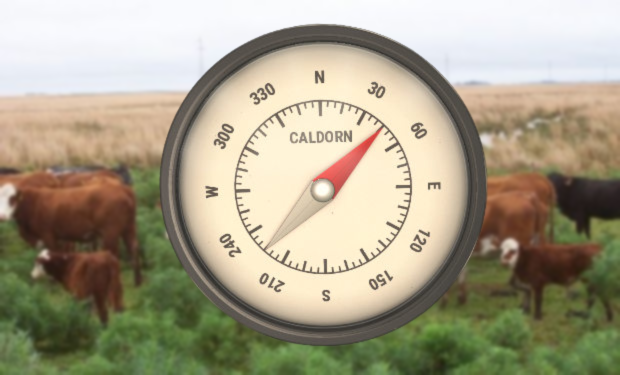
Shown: 45 °
